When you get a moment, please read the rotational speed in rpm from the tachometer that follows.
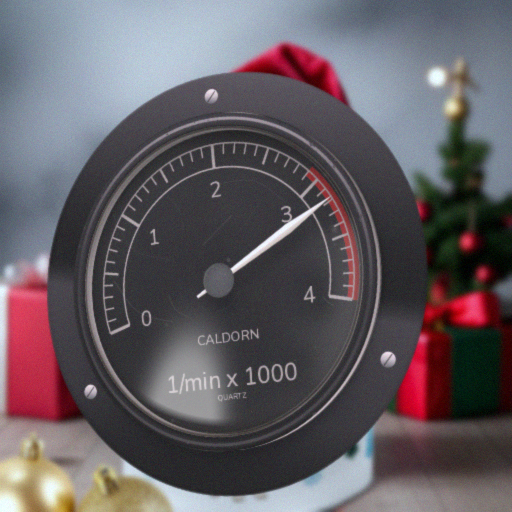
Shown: 3200 rpm
